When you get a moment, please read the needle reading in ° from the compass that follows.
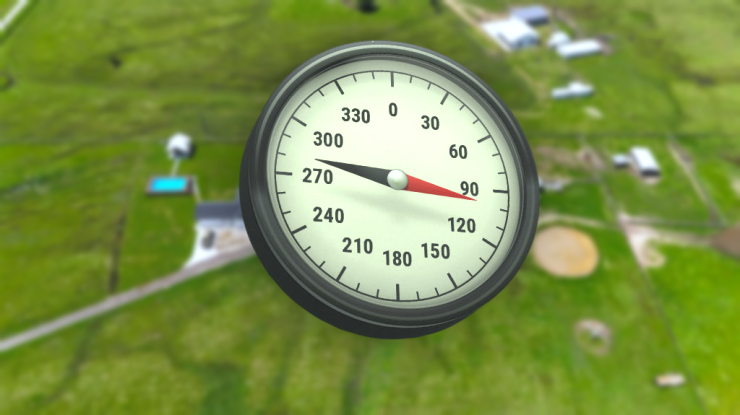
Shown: 100 °
